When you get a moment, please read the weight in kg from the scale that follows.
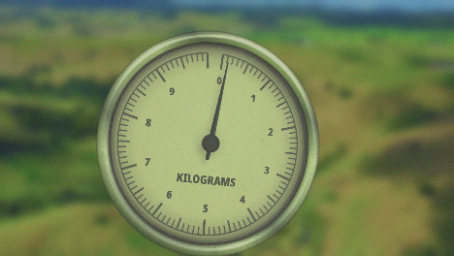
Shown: 0.1 kg
